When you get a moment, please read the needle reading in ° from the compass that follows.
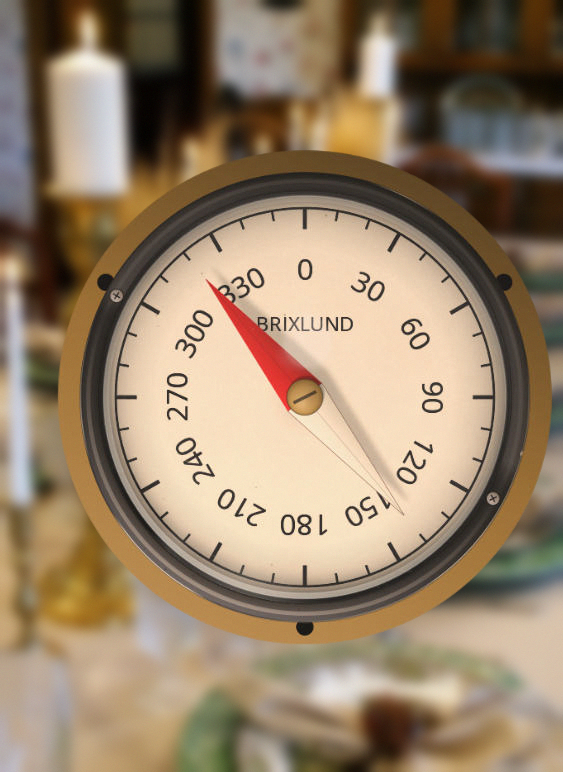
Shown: 320 °
